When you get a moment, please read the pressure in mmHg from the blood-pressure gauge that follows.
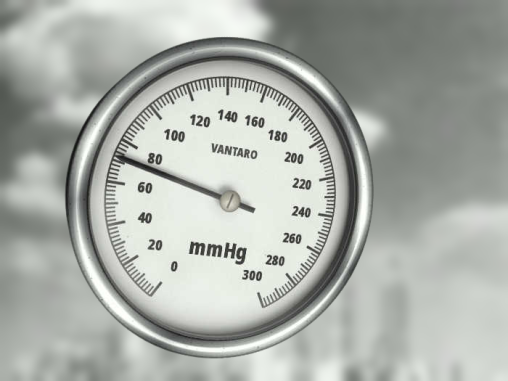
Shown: 72 mmHg
